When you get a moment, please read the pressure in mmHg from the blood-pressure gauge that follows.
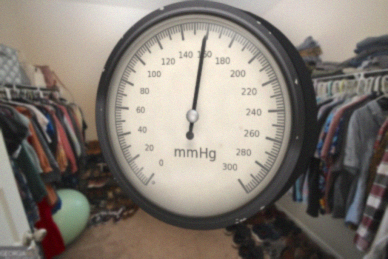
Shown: 160 mmHg
